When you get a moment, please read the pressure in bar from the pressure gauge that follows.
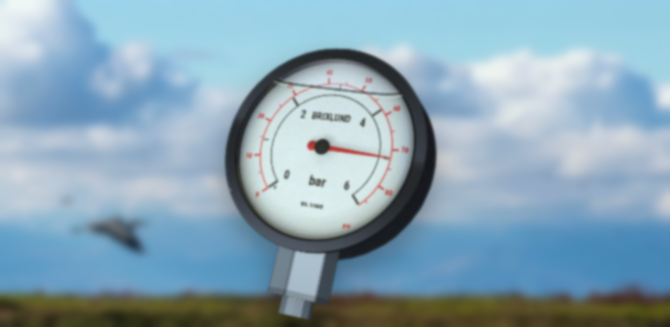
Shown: 5 bar
